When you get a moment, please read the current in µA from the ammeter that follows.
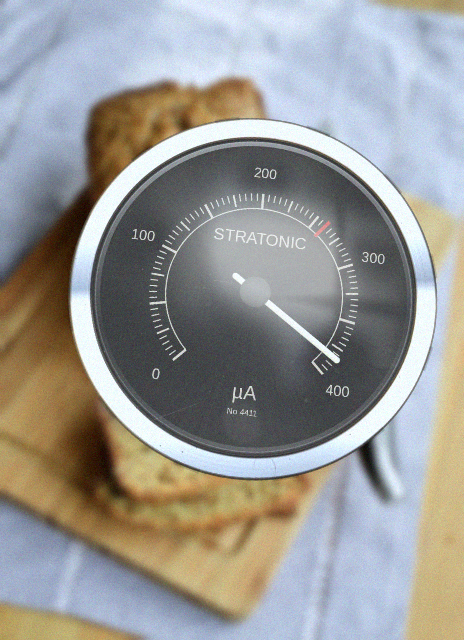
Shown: 385 µA
